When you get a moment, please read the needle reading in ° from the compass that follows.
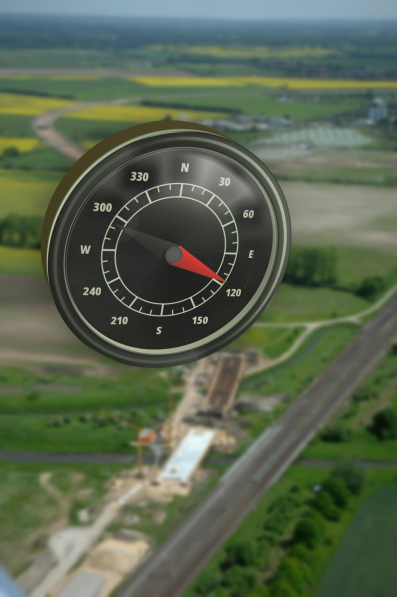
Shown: 115 °
